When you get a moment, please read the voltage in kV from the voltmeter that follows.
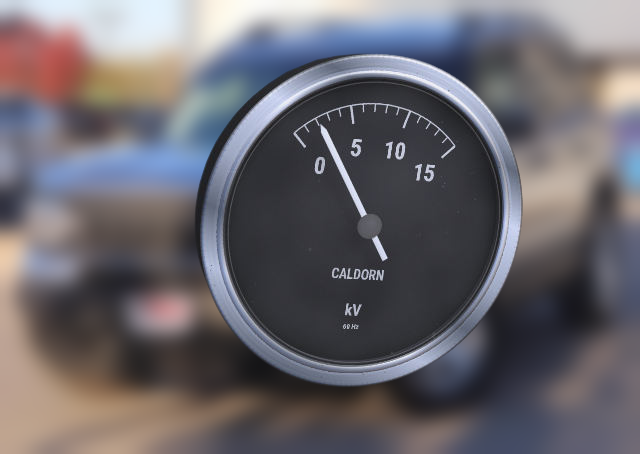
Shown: 2 kV
